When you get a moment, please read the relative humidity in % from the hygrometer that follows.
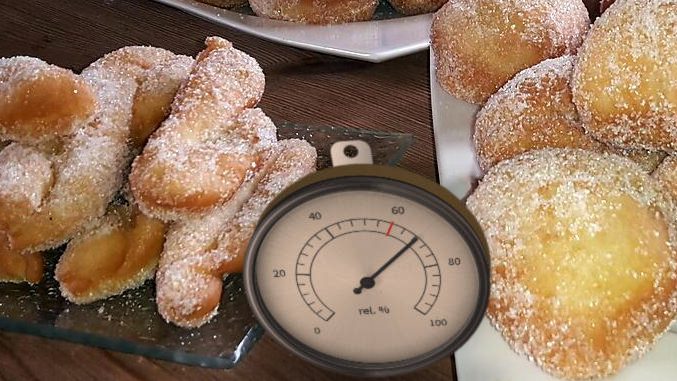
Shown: 68 %
